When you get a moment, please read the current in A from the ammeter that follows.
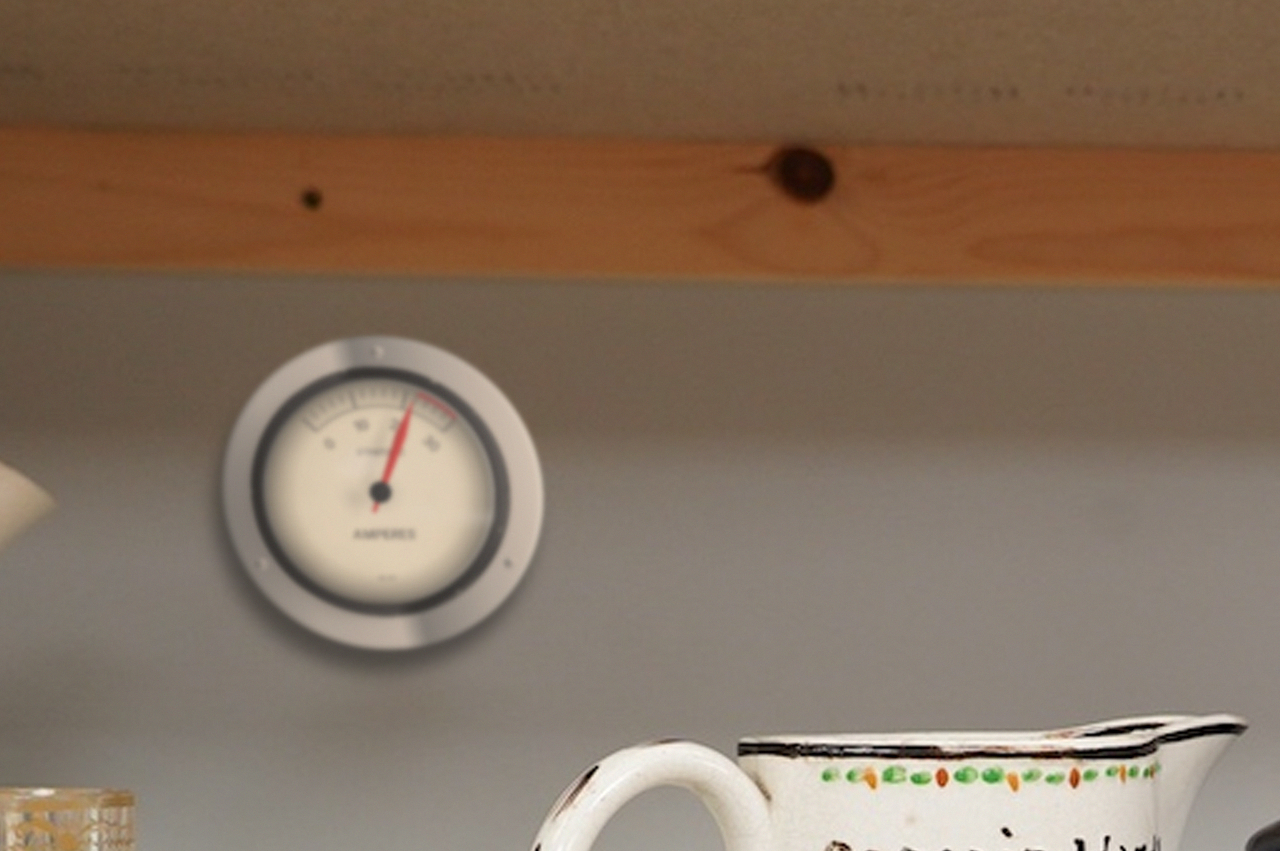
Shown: 22 A
